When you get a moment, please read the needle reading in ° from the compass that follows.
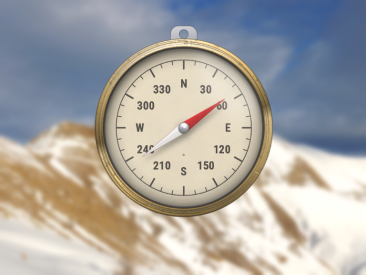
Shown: 55 °
